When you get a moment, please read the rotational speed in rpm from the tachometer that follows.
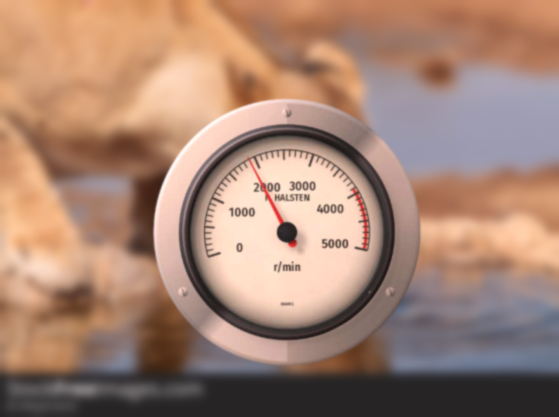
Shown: 1900 rpm
